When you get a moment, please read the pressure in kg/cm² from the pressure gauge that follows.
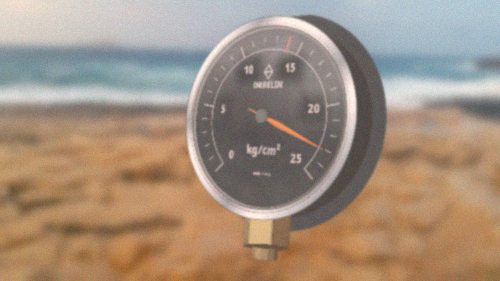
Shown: 23 kg/cm²
